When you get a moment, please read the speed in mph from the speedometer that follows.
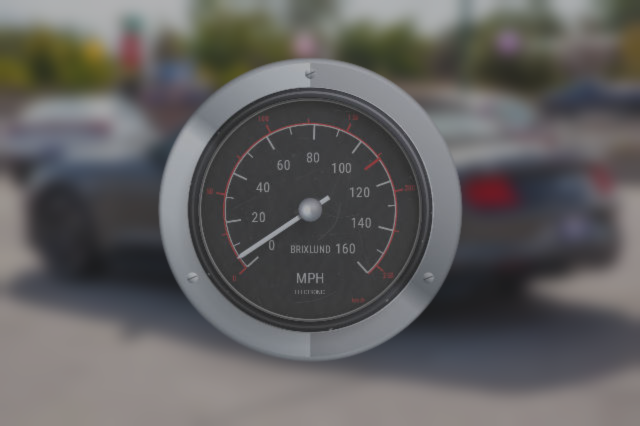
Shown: 5 mph
